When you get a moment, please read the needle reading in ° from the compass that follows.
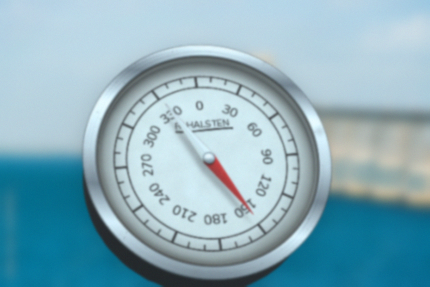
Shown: 150 °
